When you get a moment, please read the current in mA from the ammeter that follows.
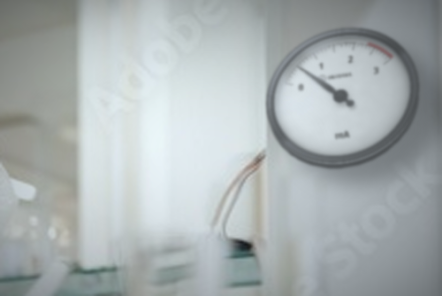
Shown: 0.5 mA
